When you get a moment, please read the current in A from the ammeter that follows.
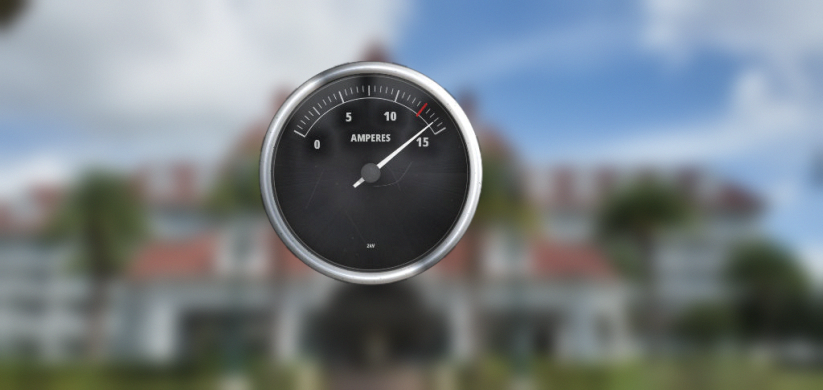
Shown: 14 A
